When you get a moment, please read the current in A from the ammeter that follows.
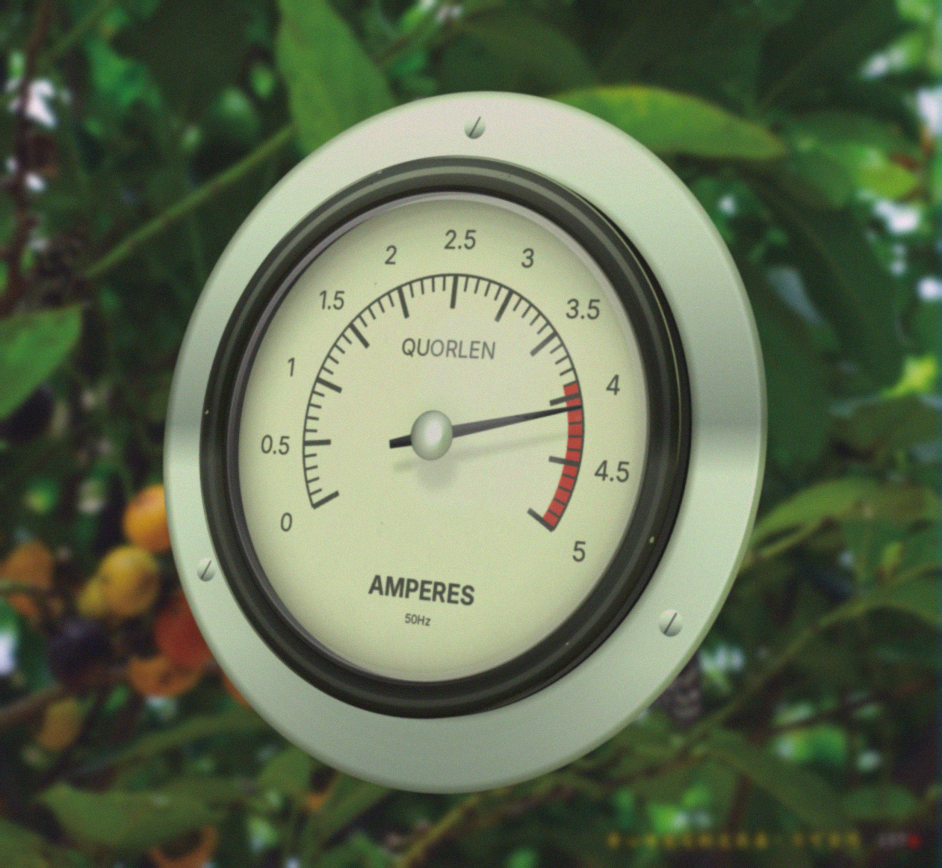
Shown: 4.1 A
